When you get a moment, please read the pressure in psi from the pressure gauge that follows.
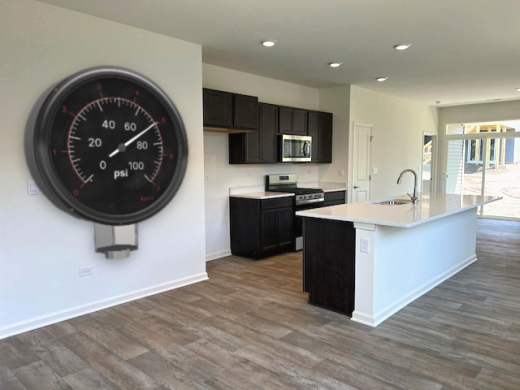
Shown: 70 psi
